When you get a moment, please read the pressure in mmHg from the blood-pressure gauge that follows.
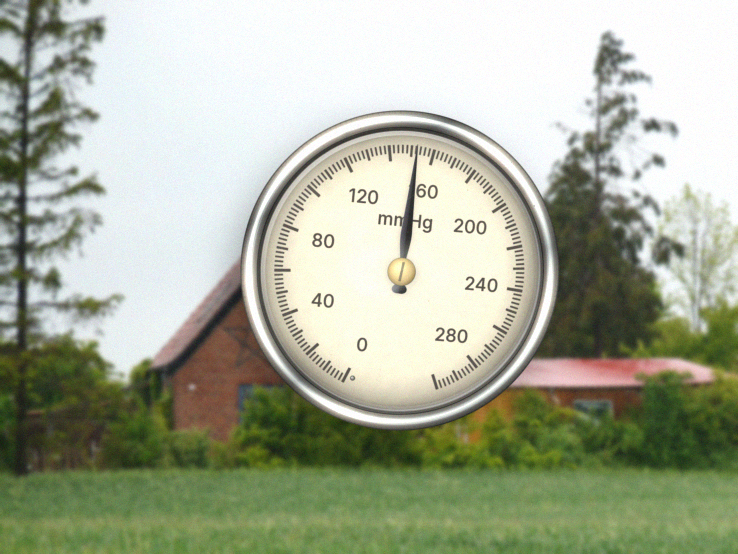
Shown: 152 mmHg
